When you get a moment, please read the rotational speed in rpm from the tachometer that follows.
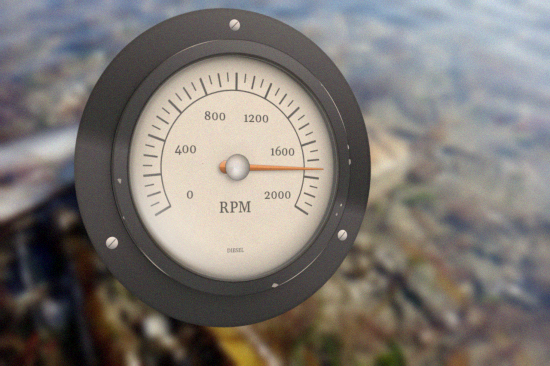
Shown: 1750 rpm
